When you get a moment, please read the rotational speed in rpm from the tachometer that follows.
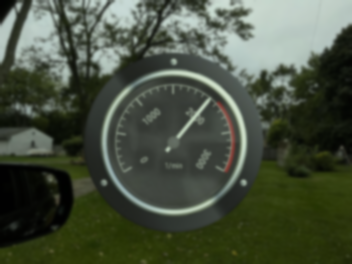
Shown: 2000 rpm
